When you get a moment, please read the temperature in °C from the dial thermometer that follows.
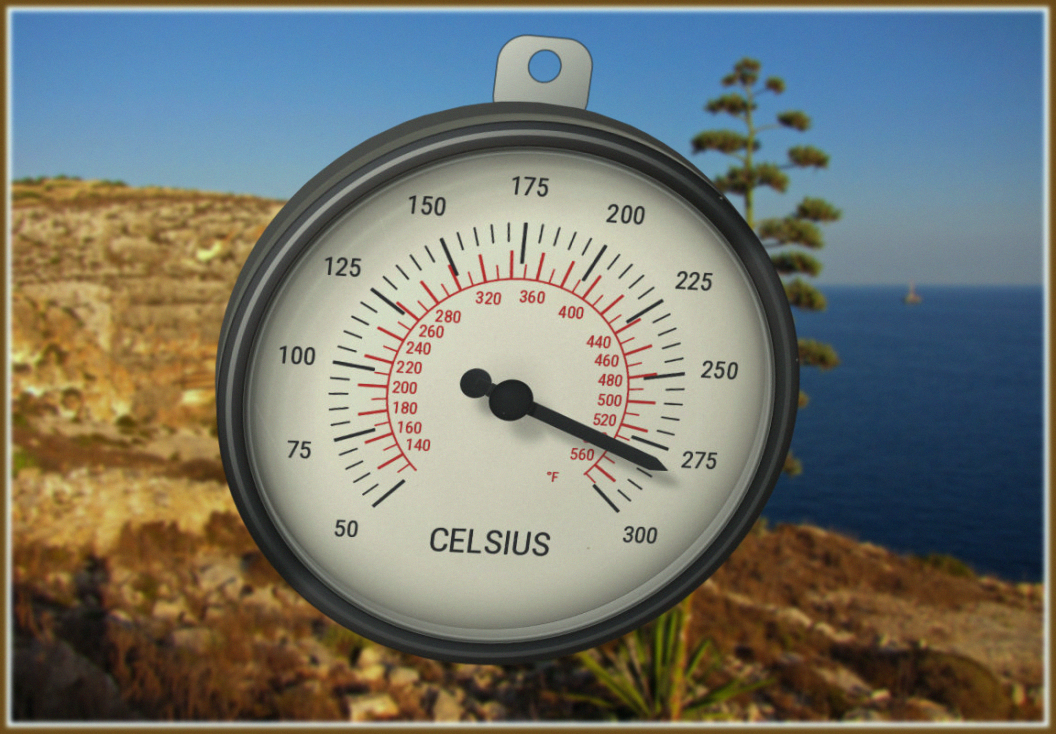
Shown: 280 °C
